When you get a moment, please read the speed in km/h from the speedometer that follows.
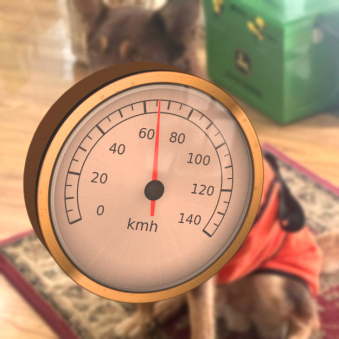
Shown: 65 km/h
